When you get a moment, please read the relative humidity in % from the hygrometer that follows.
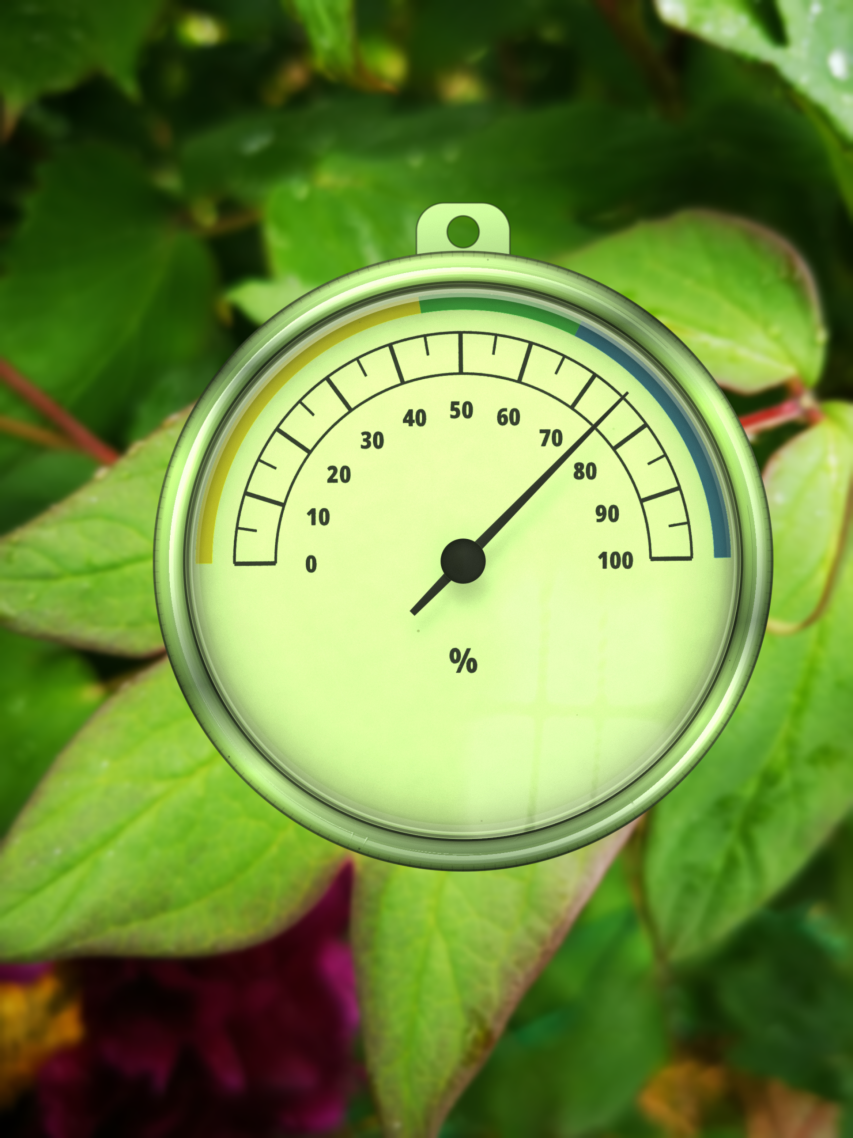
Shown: 75 %
